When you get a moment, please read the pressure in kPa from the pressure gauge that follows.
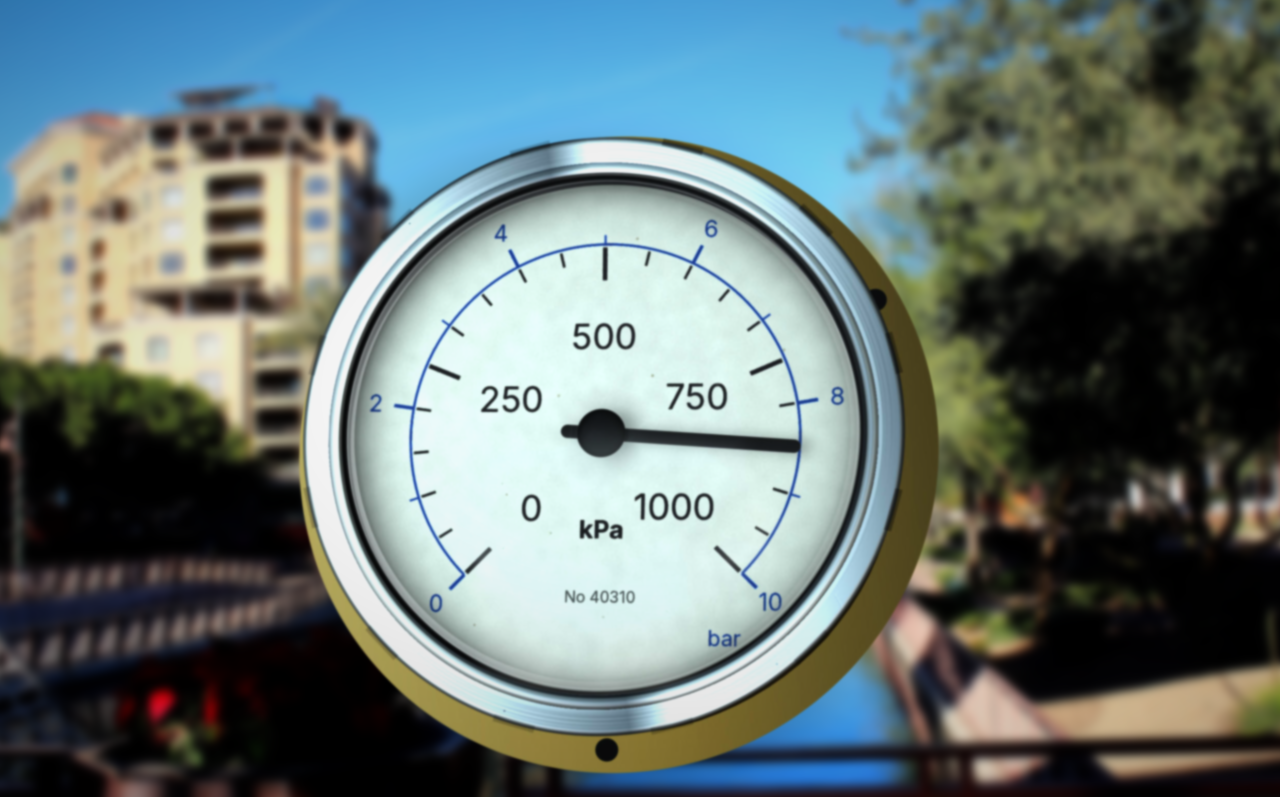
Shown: 850 kPa
